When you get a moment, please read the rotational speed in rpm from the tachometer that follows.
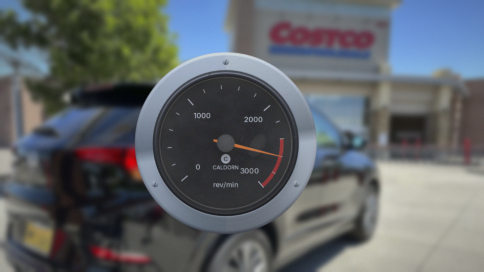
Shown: 2600 rpm
